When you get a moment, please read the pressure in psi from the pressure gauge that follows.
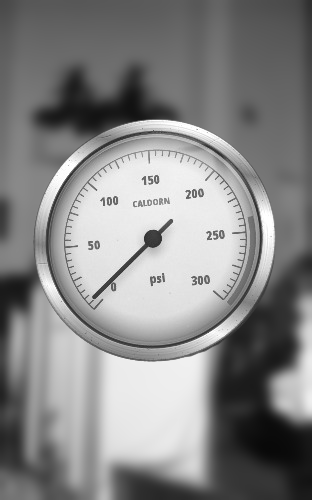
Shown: 5 psi
